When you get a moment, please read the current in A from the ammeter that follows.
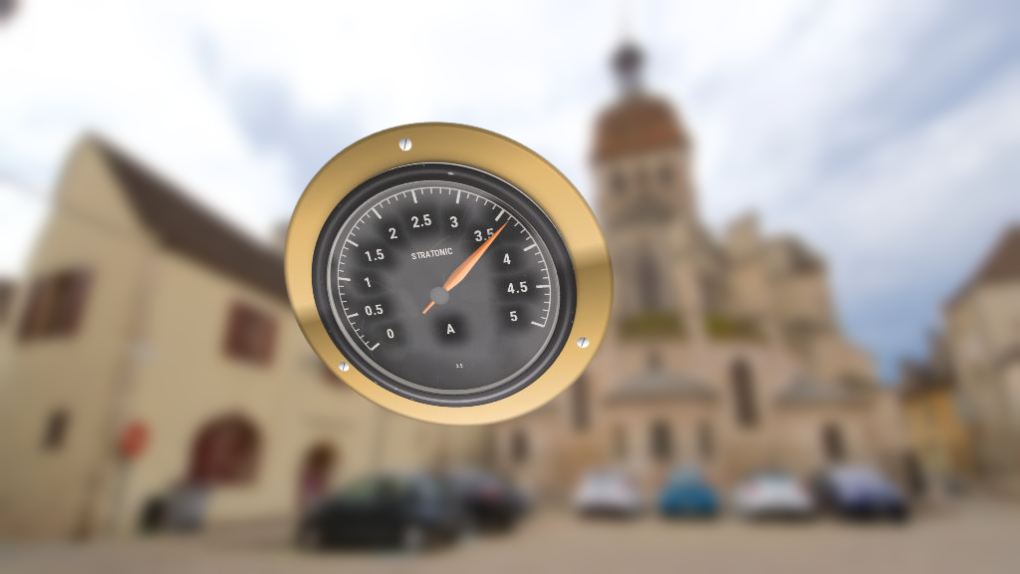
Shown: 3.6 A
